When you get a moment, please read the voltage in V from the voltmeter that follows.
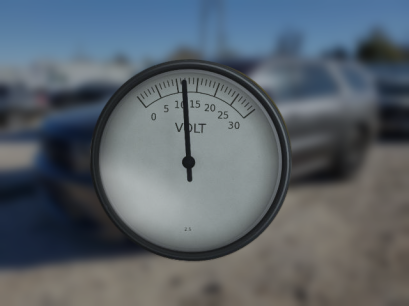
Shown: 12 V
